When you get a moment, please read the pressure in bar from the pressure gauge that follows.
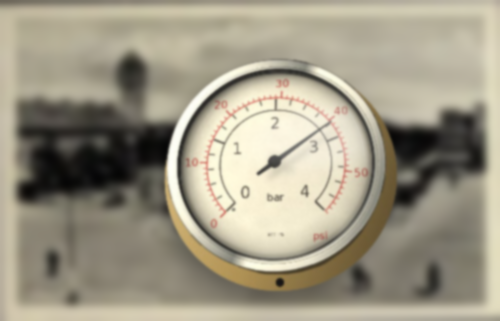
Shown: 2.8 bar
